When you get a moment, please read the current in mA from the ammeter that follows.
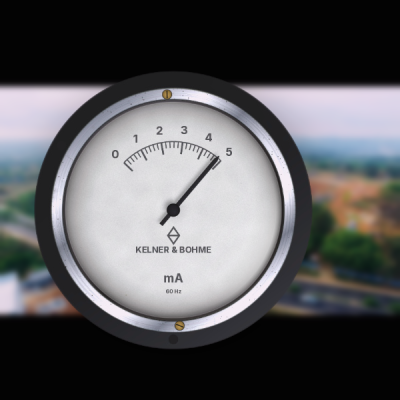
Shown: 4.8 mA
